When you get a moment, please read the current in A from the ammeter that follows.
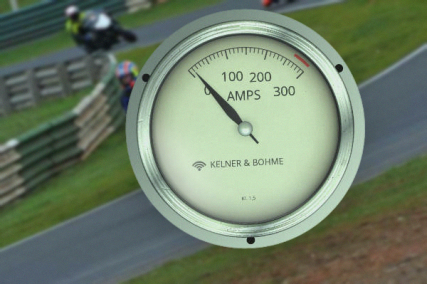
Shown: 10 A
